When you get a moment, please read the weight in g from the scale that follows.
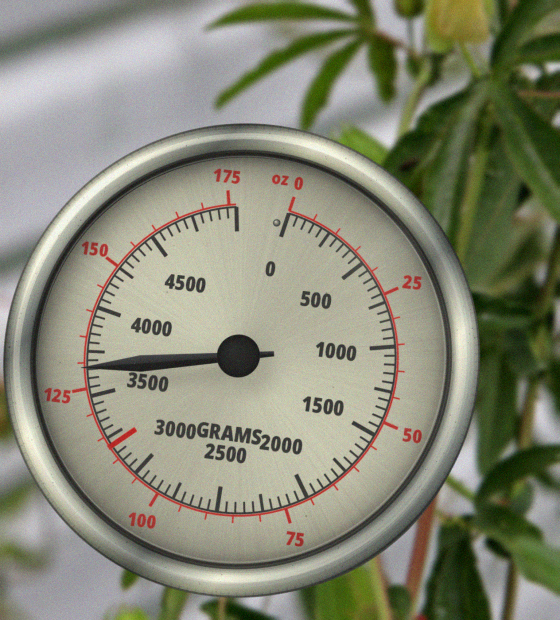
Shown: 3650 g
